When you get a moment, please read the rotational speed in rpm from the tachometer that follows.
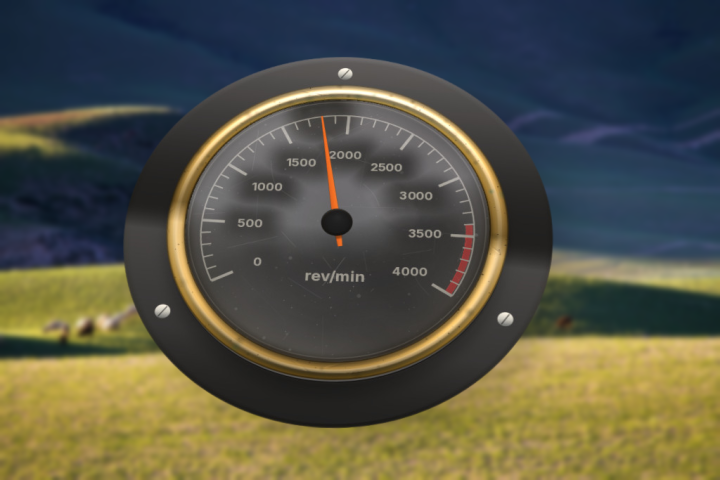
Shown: 1800 rpm
